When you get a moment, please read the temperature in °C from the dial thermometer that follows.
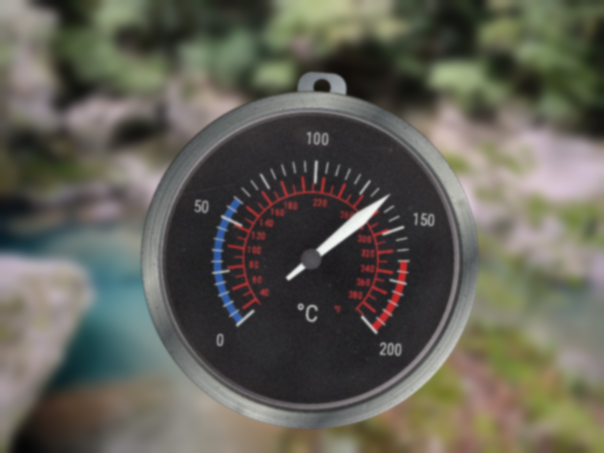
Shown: 135 °C
